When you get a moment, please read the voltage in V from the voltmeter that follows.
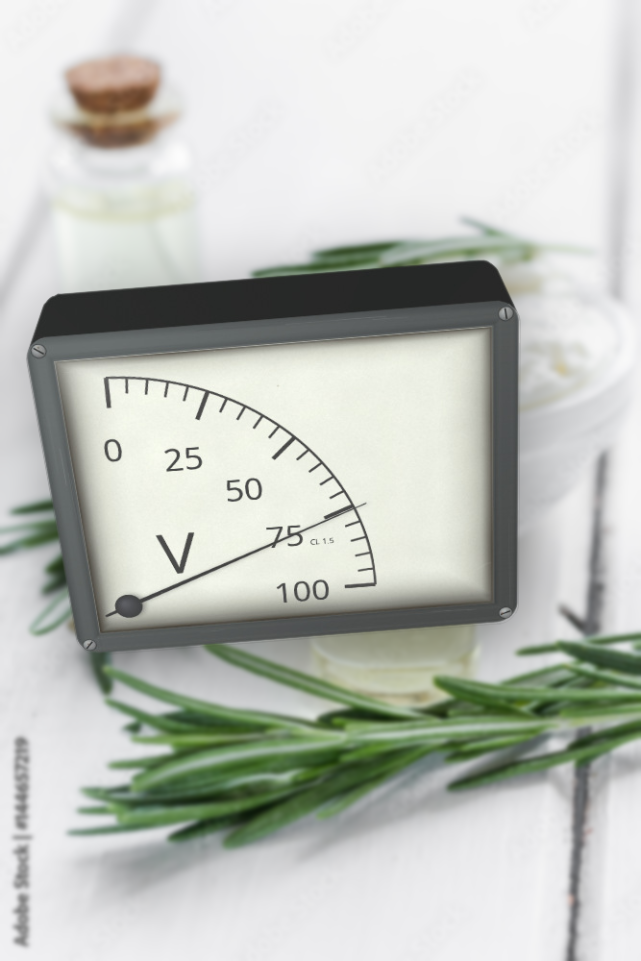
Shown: 75 V
